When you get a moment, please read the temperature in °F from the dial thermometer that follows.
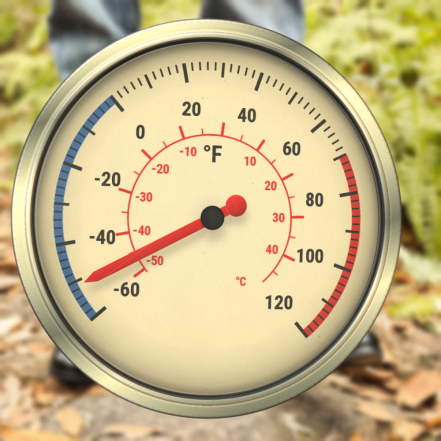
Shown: -51 °F
